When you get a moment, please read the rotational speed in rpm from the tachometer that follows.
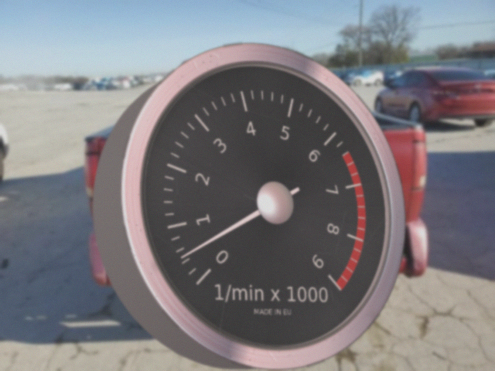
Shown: 500 rpm
